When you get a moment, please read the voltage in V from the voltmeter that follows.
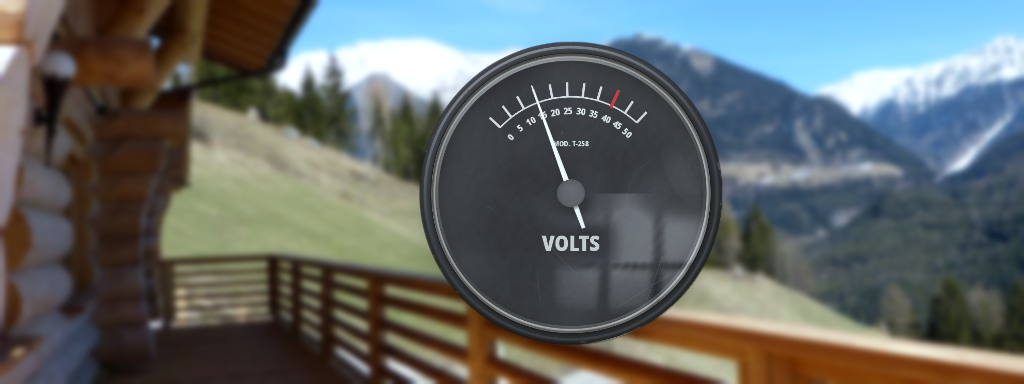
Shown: 15 V
